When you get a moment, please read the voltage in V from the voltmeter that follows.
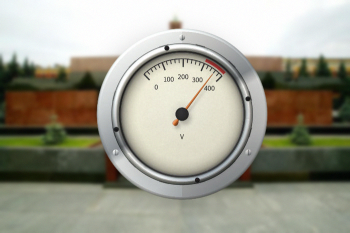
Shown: 360 V
